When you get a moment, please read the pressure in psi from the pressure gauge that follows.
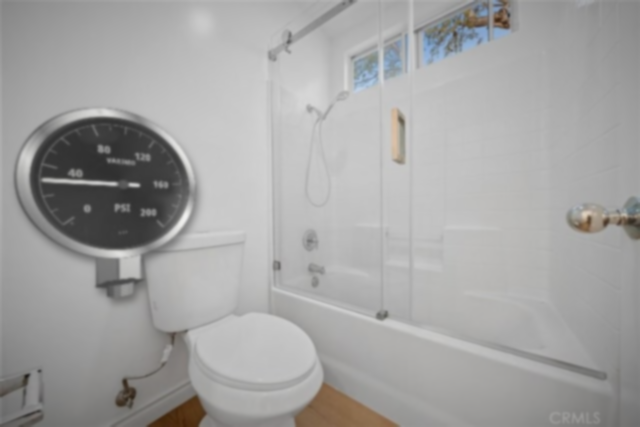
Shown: 30 psi
